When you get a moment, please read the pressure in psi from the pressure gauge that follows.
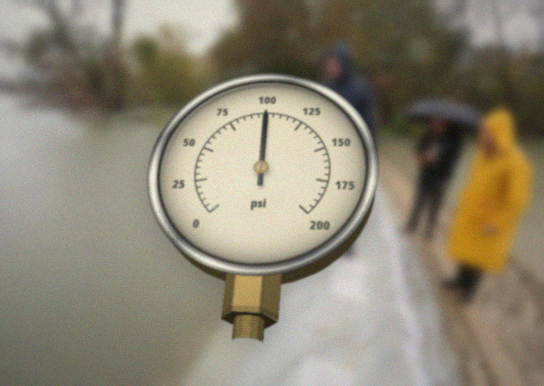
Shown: 100 psi
